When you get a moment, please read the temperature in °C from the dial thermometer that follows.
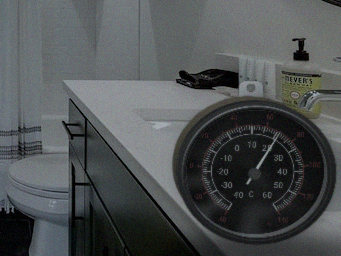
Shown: 20 °C
